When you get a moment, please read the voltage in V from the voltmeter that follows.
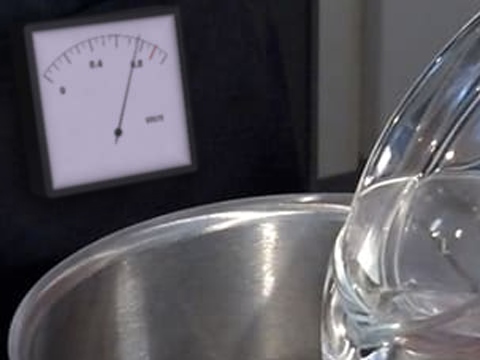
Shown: 0.75 V
